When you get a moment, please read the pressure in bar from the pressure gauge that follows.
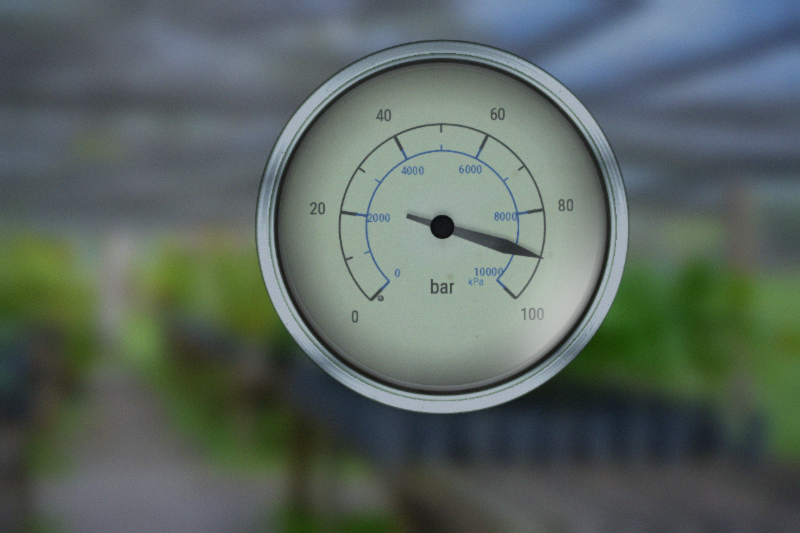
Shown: 90 bar
